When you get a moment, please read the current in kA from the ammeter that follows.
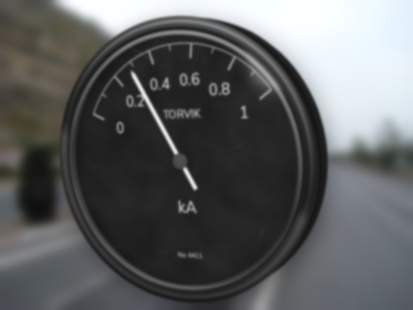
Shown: 0.3 kA
